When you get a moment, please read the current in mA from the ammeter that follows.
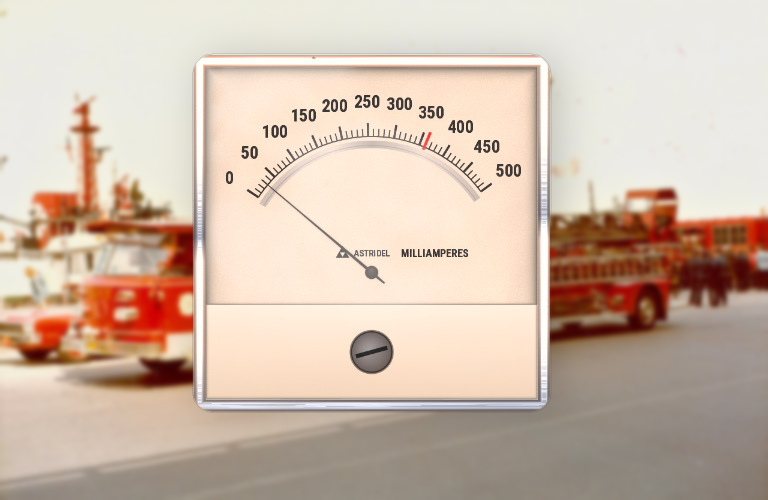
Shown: 30 mA
